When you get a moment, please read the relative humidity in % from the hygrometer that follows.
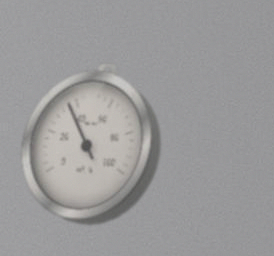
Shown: 36 %
